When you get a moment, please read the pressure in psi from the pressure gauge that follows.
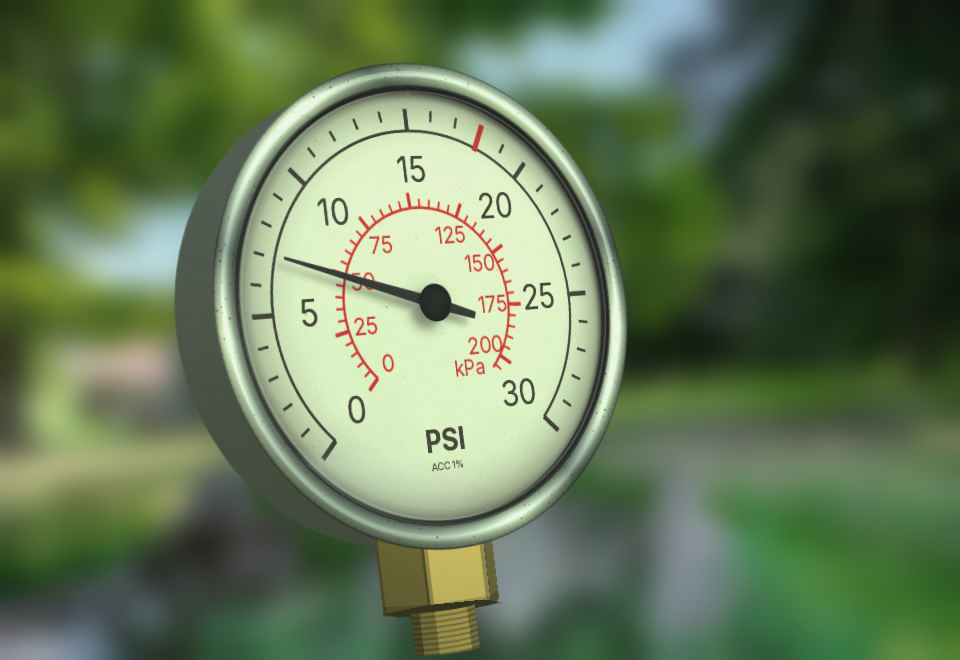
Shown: 7 psi
